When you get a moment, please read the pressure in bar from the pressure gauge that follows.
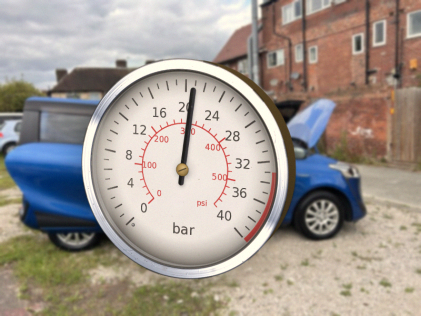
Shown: 21 bar
